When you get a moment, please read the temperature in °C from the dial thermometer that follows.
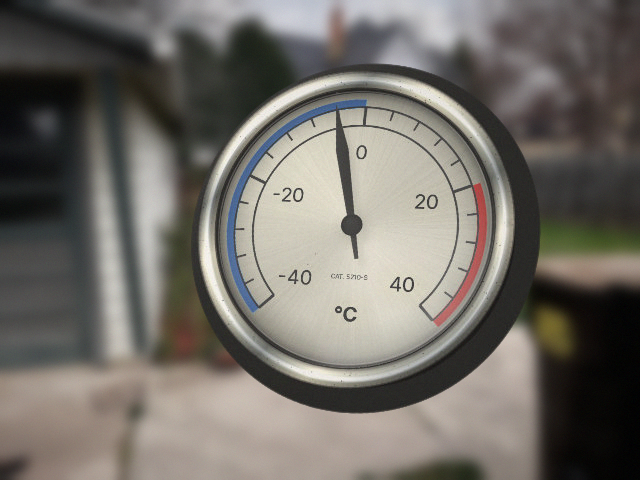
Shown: -4 °C
